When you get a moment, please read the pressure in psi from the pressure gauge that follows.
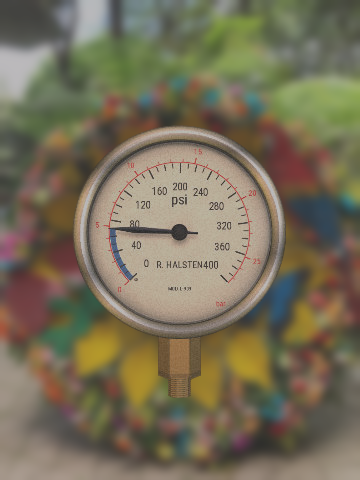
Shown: 70 psi
